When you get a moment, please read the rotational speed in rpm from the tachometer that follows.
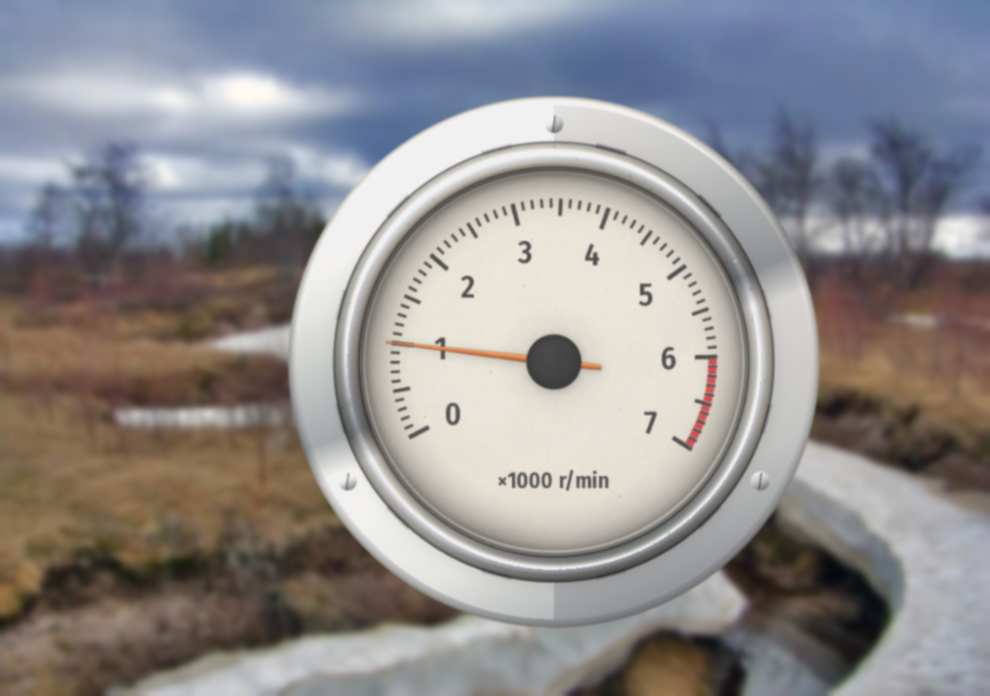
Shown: 1000 rpm
